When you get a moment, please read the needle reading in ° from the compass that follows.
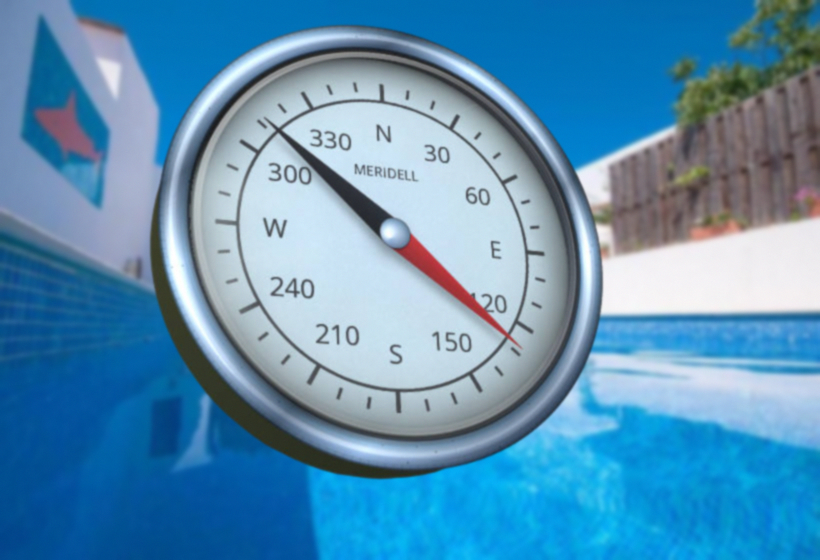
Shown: 130 °
